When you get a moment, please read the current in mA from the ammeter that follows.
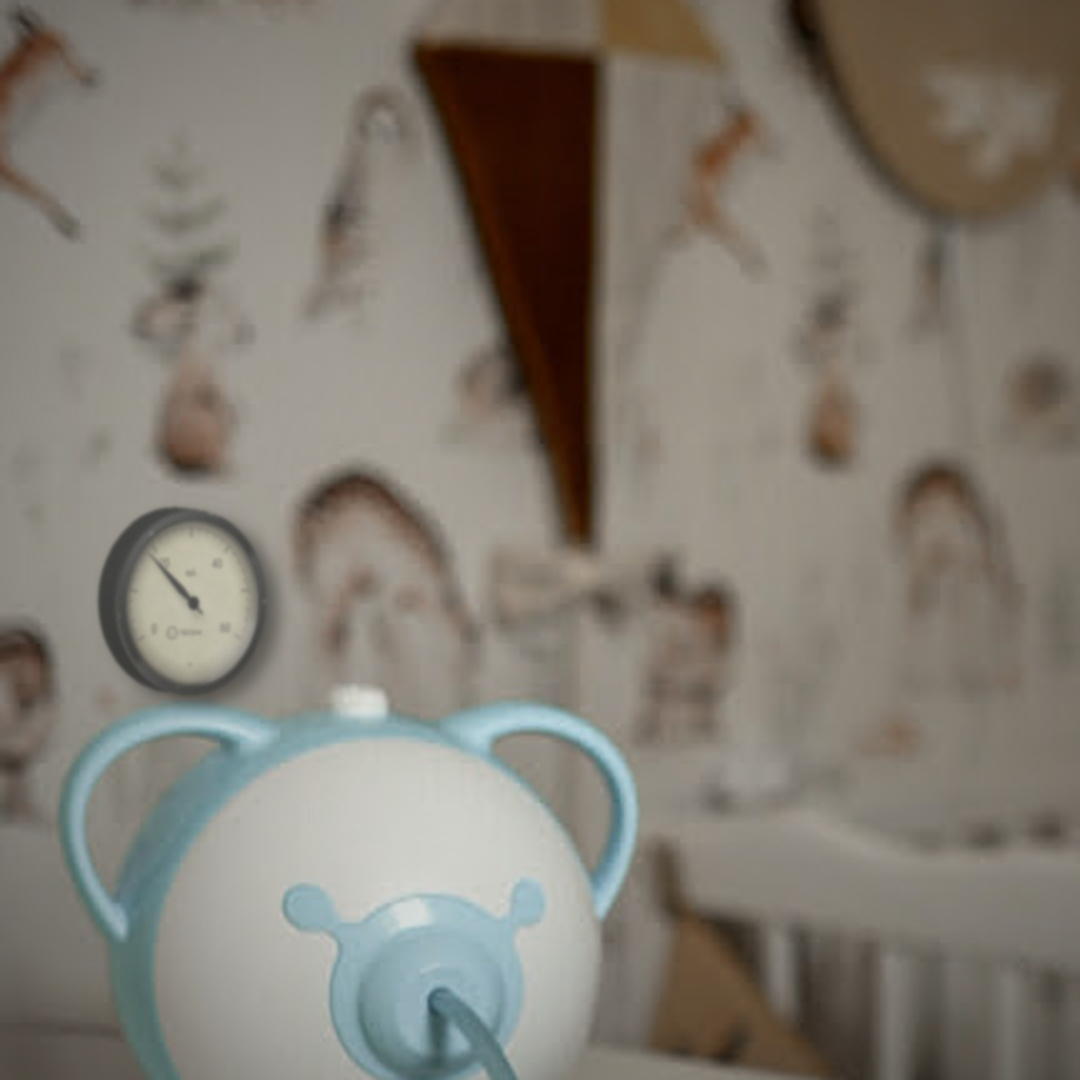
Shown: 18 mA
